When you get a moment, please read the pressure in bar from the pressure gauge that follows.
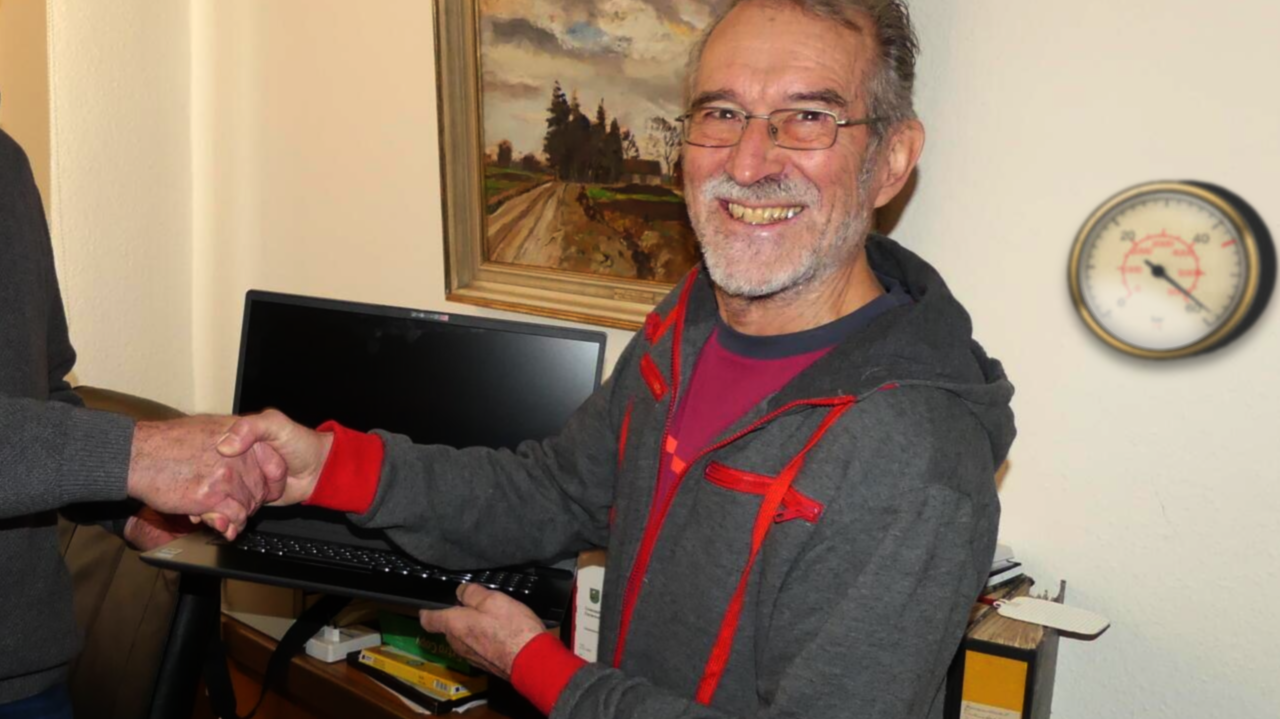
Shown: 58 bar
